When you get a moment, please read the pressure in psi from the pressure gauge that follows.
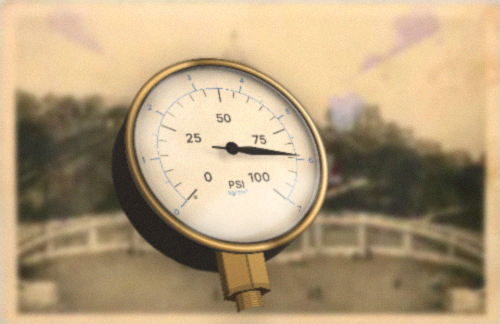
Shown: 85 psi
